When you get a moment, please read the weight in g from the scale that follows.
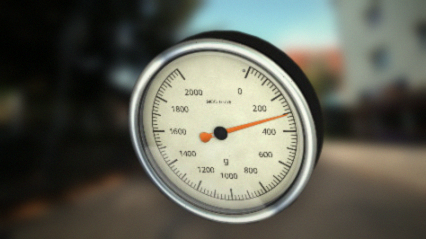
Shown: 300 g
